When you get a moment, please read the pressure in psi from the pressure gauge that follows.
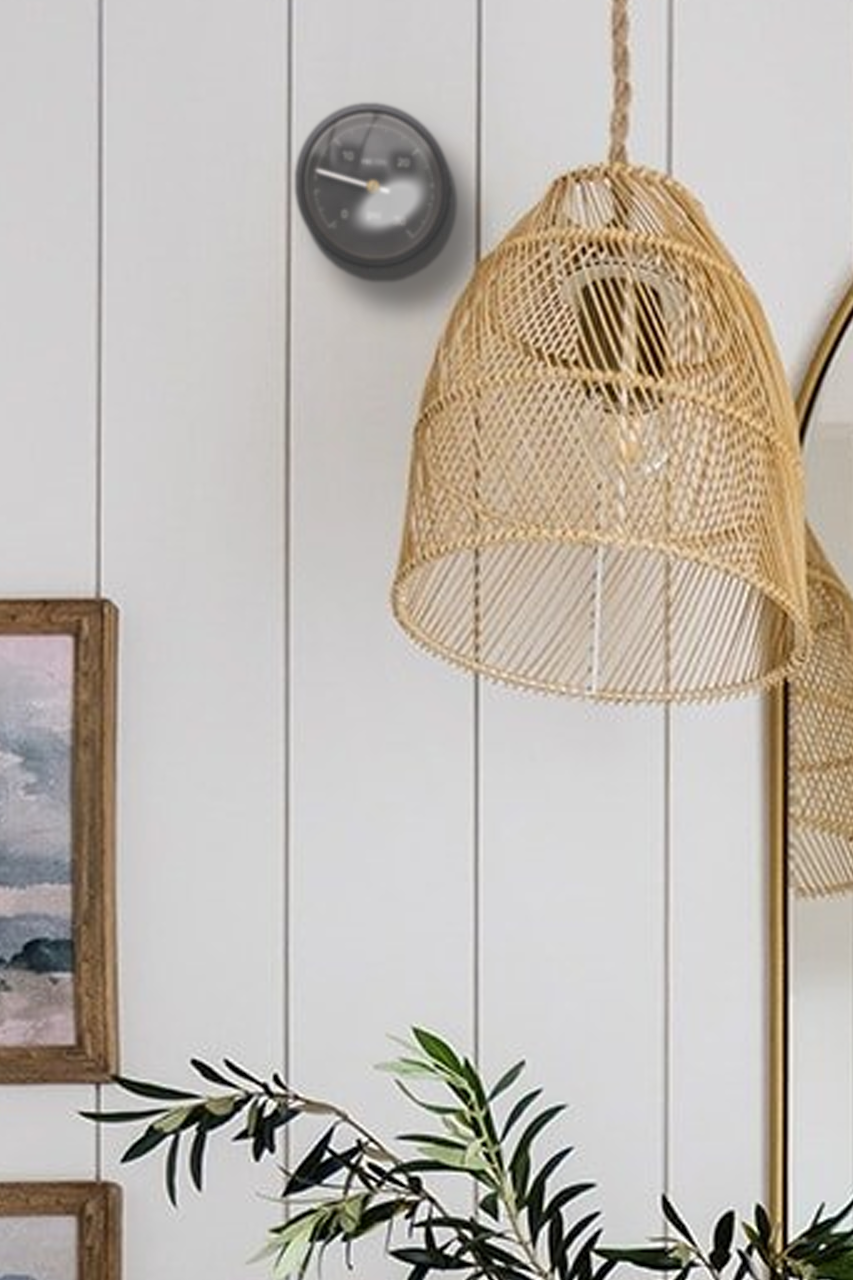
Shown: 6 psi
